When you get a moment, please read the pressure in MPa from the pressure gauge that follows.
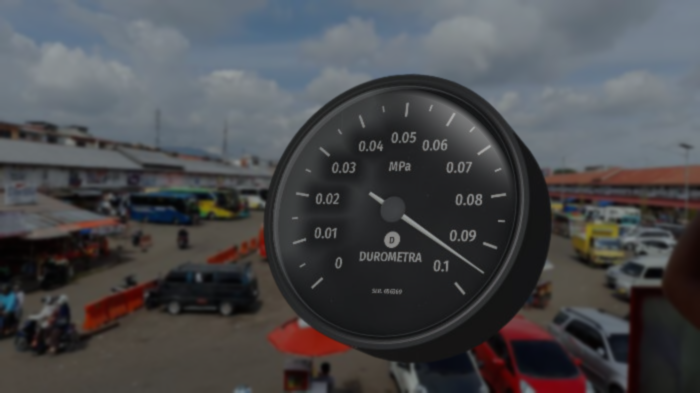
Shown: 0.095 MPa
